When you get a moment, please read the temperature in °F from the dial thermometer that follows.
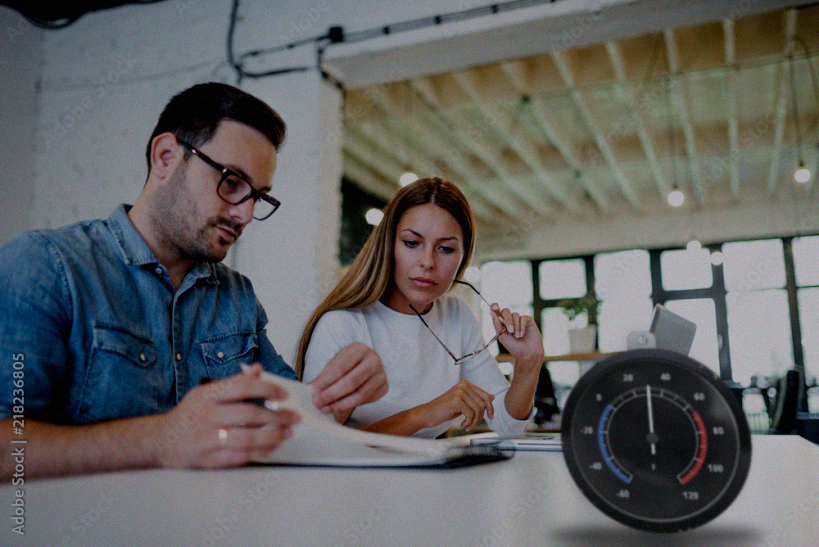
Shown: 30 °F
